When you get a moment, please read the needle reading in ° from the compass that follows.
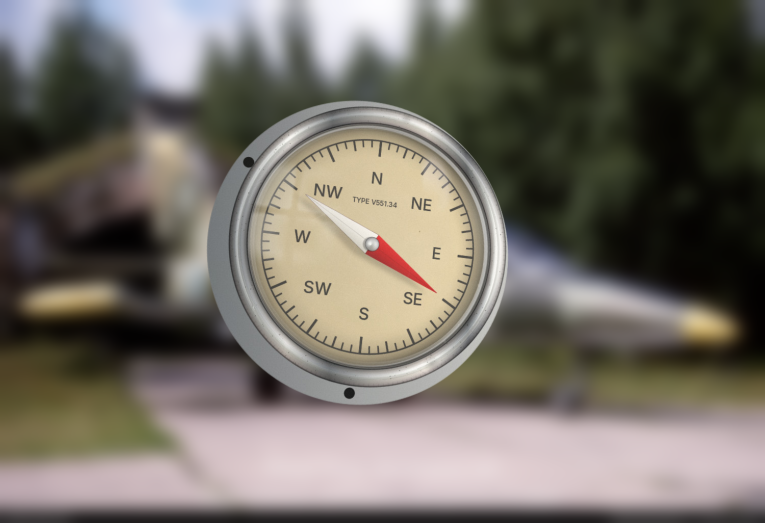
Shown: 120 °
